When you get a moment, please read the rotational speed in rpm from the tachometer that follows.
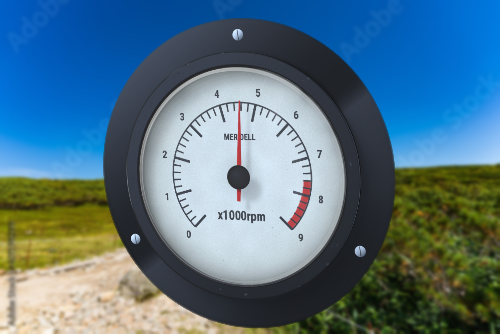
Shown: 4600 rpm
